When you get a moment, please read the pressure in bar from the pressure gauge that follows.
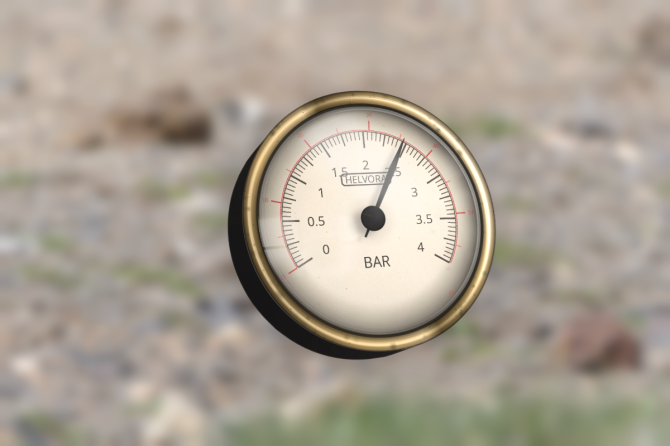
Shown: 2.45 bar
